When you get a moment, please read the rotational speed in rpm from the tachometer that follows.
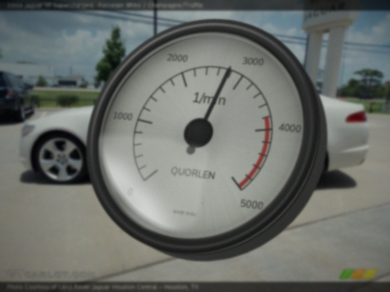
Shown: 2800 rpm
